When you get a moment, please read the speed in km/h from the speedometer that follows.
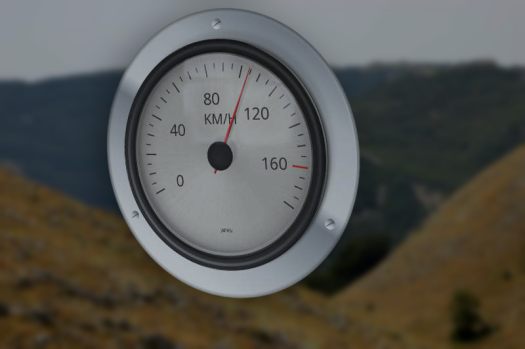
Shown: 105 km/h
